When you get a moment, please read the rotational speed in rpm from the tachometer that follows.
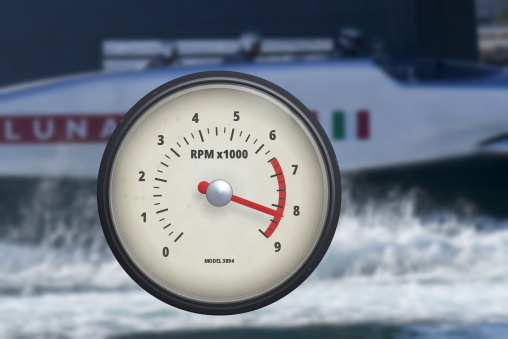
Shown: 8250 rpm
